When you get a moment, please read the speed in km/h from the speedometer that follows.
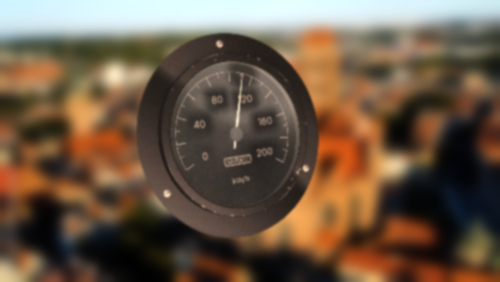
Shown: 110 km/h
